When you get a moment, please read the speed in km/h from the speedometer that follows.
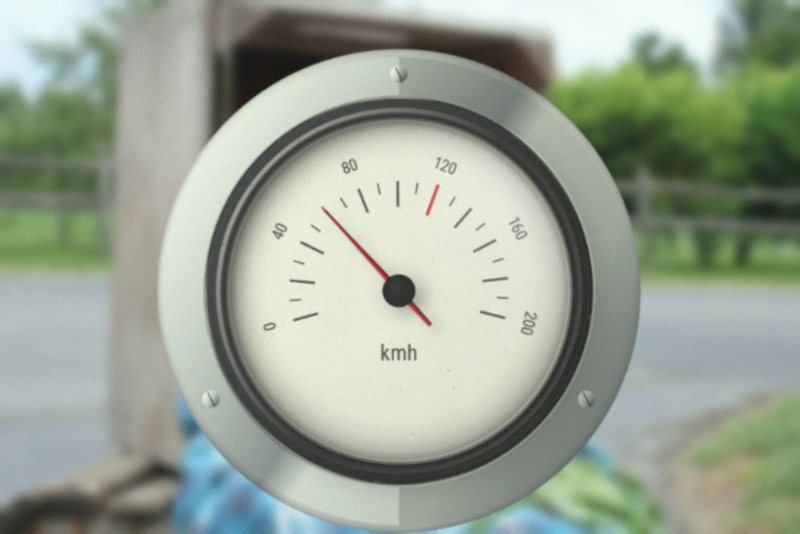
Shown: 60 km/h
